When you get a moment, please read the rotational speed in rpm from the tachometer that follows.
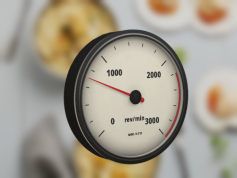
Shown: 700 rpm
